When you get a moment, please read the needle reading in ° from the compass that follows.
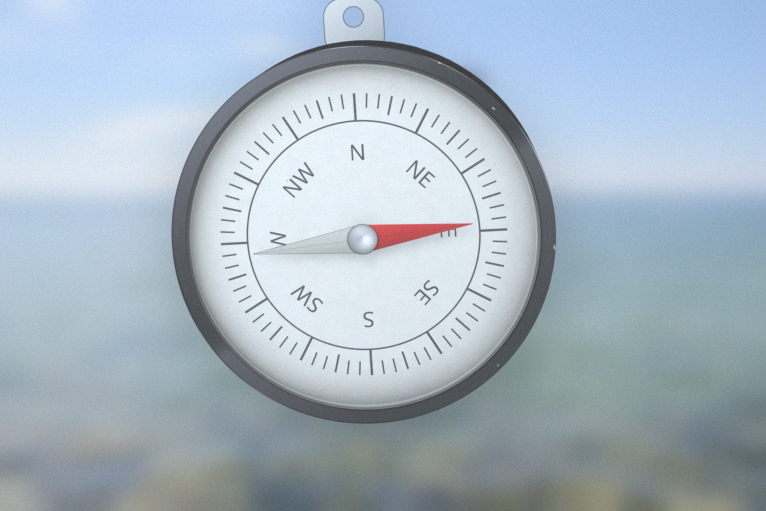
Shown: 85 °
